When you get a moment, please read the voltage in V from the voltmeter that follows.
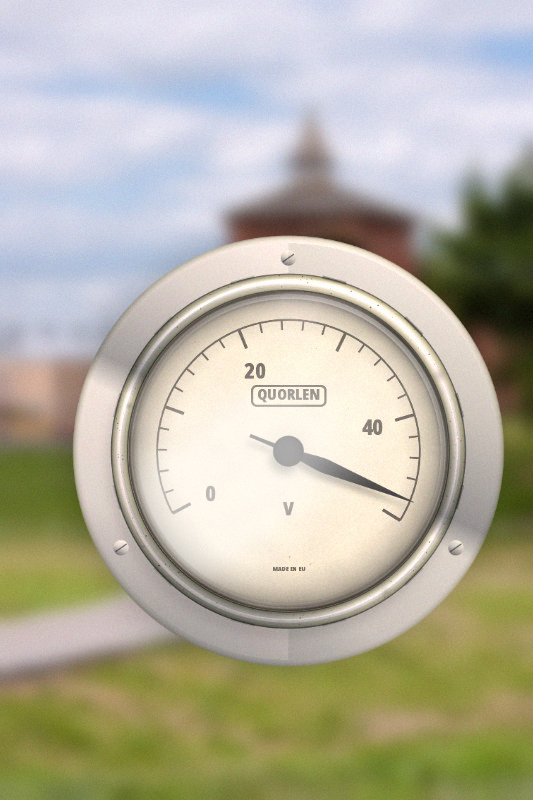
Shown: 48 V
